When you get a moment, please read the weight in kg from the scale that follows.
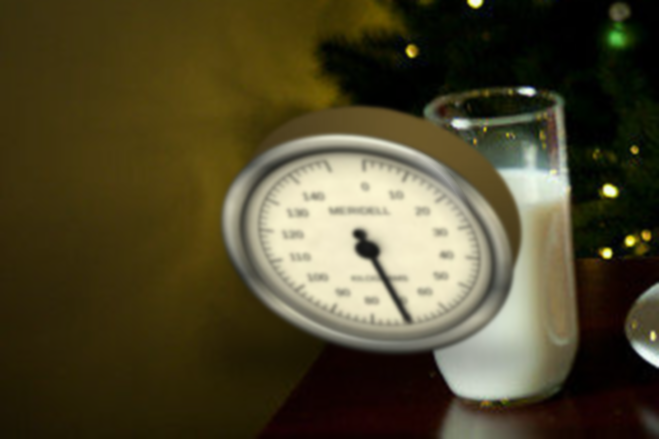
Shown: 70 kg
